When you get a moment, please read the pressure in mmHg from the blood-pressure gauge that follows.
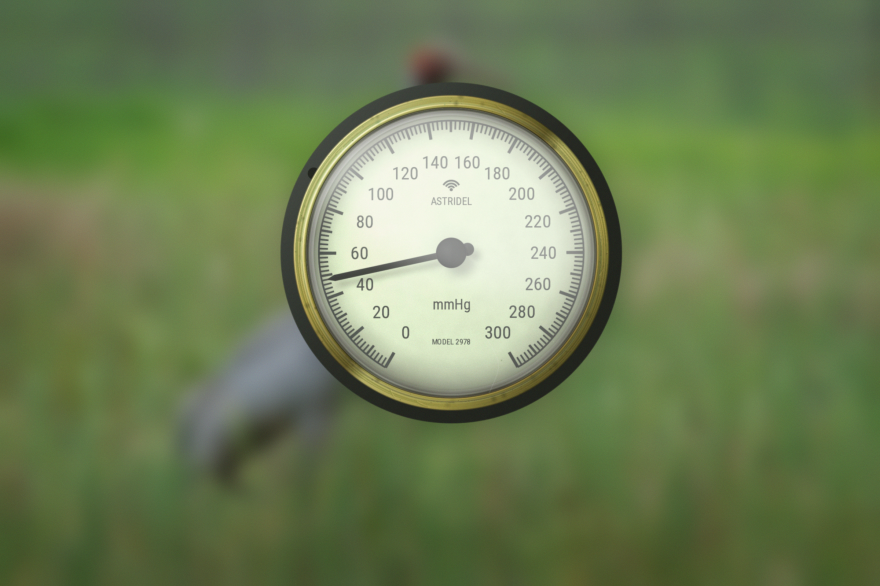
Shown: 48 mmHg
